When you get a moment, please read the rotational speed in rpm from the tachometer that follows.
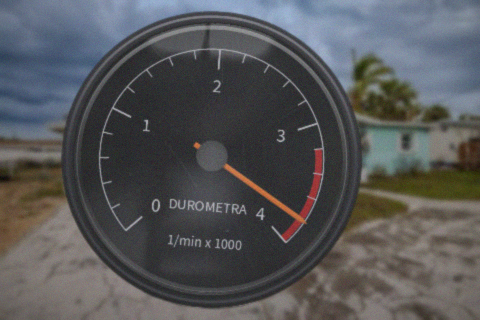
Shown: 3800 rpm
